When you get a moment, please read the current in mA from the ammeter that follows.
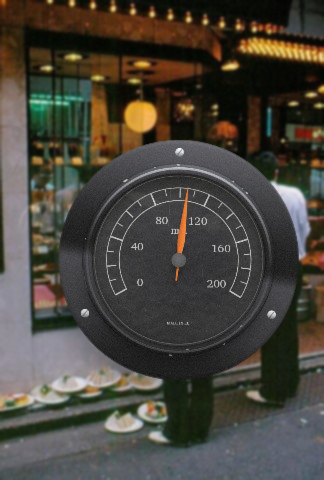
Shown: 105 mA
